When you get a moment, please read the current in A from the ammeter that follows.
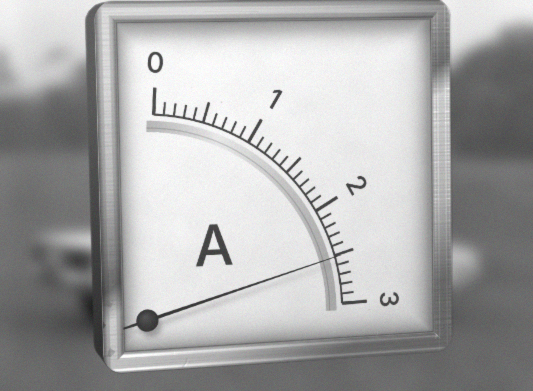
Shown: 2.5 A
